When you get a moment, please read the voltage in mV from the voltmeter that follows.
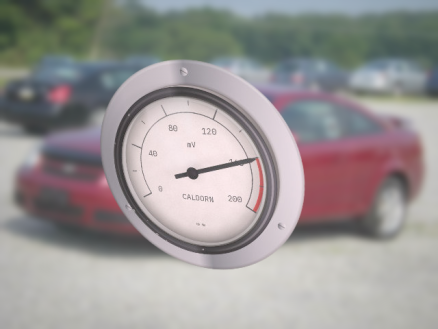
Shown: 160 mV
